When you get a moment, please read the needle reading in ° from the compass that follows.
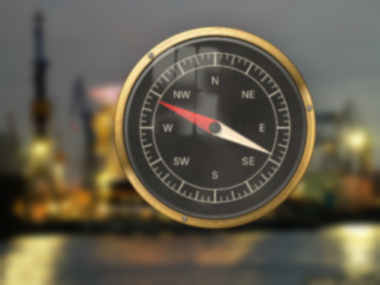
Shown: 295 °
